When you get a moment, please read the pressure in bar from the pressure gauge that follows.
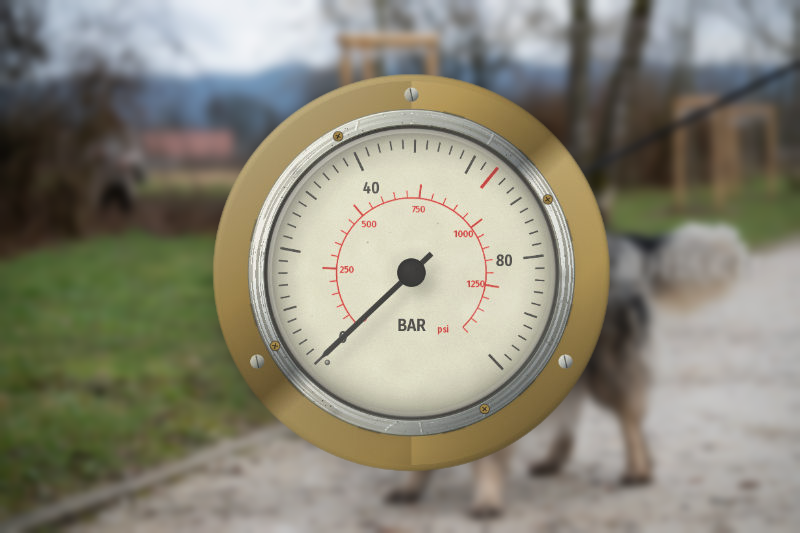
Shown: 0 bar
